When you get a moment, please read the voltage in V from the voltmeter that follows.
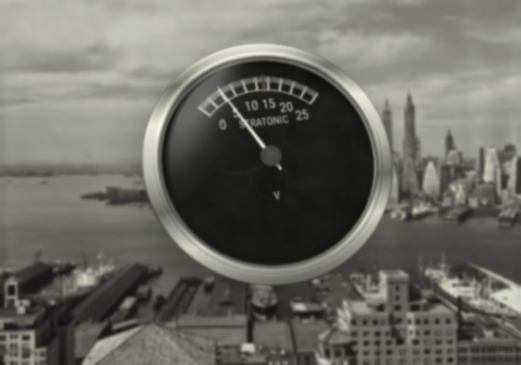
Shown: 5 V
